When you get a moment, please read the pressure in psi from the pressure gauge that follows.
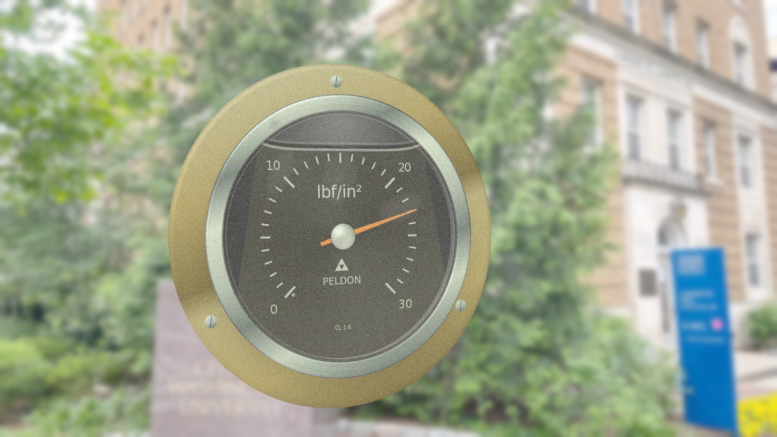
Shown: 23 psi
